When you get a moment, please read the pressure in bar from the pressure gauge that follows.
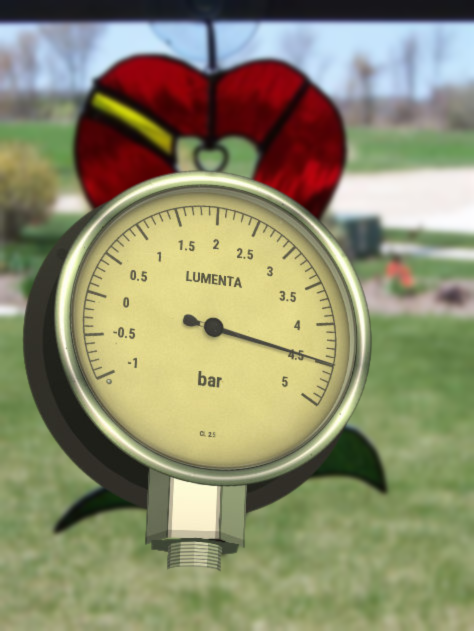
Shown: 4.5 bar
